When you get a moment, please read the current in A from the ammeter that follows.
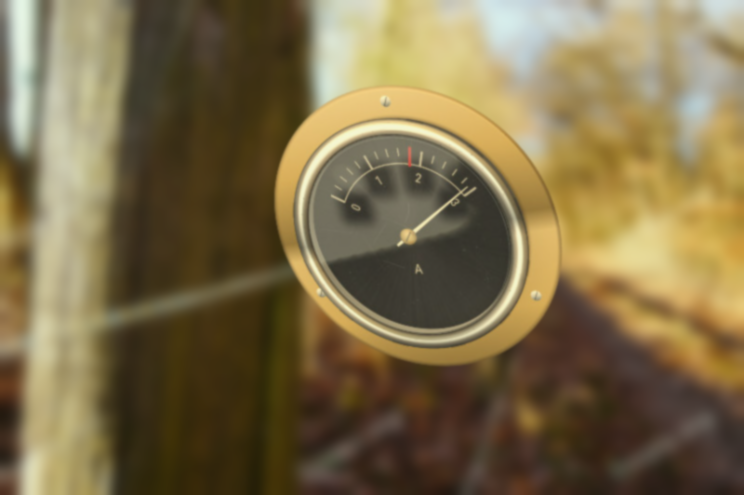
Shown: 2.9 A
